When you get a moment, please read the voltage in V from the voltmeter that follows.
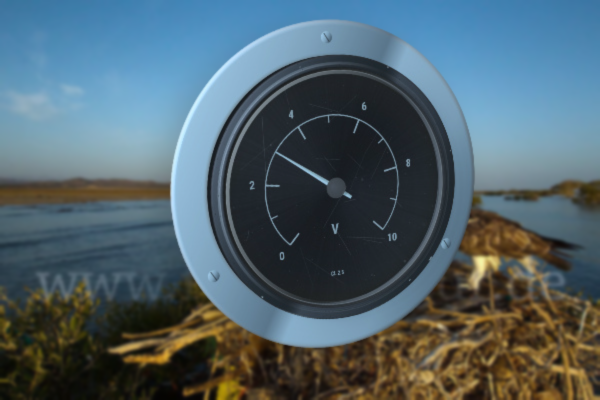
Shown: 3 V
